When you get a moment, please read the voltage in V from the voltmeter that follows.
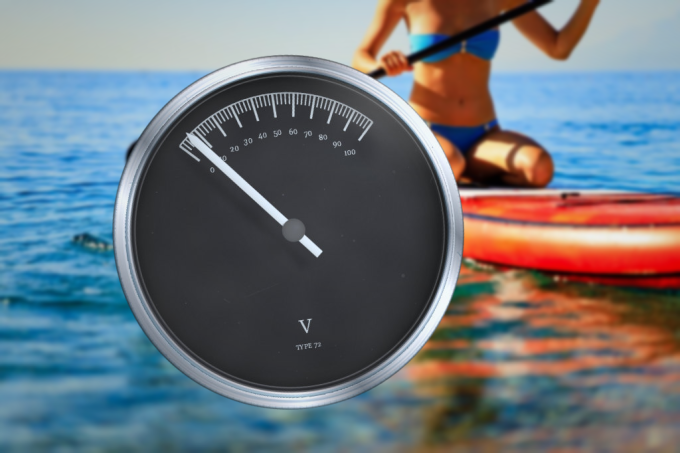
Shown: 6 V
